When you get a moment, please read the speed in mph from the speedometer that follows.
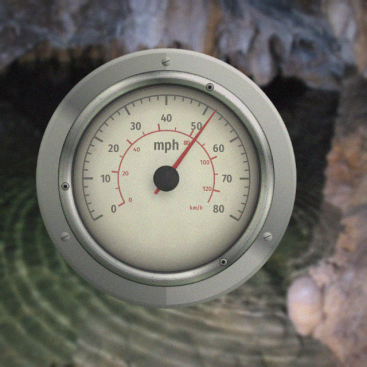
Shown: 52 mph
